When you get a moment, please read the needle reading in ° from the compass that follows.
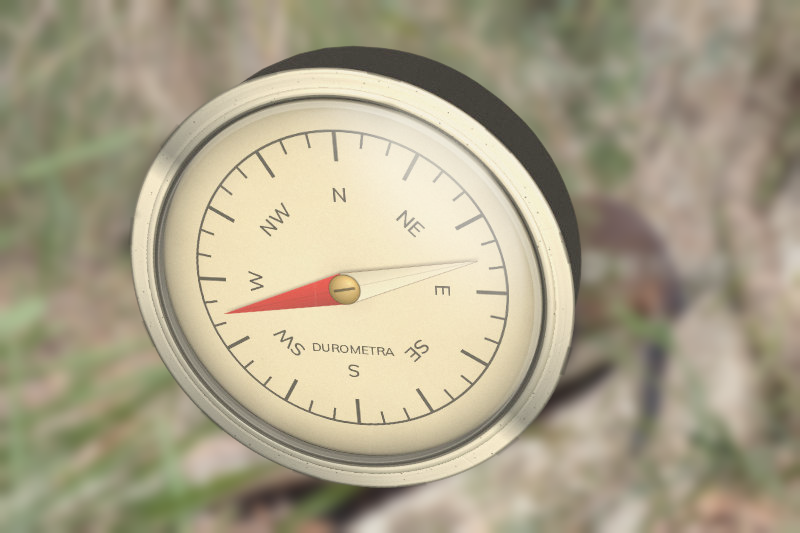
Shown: 255 °
